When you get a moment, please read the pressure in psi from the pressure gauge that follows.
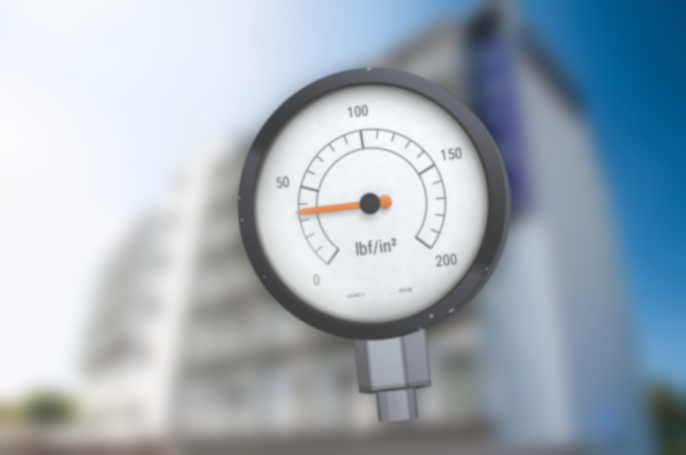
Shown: 35 psi
